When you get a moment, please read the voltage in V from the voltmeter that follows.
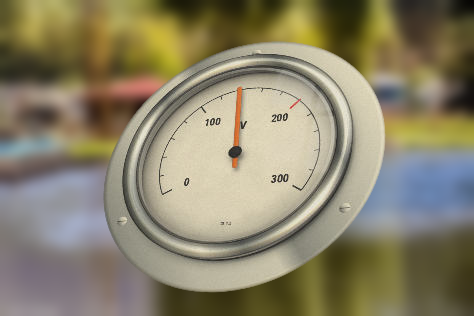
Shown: 140 V
